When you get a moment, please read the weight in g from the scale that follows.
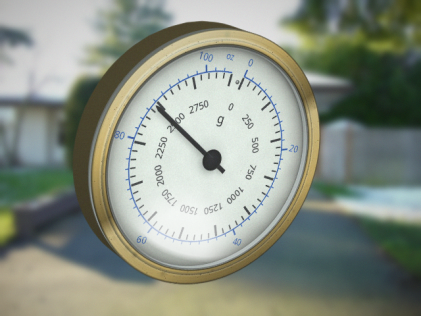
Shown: 2475 g
